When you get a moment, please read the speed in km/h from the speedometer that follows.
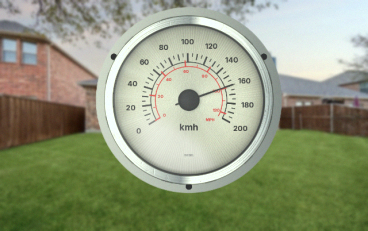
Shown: 160 km/h
